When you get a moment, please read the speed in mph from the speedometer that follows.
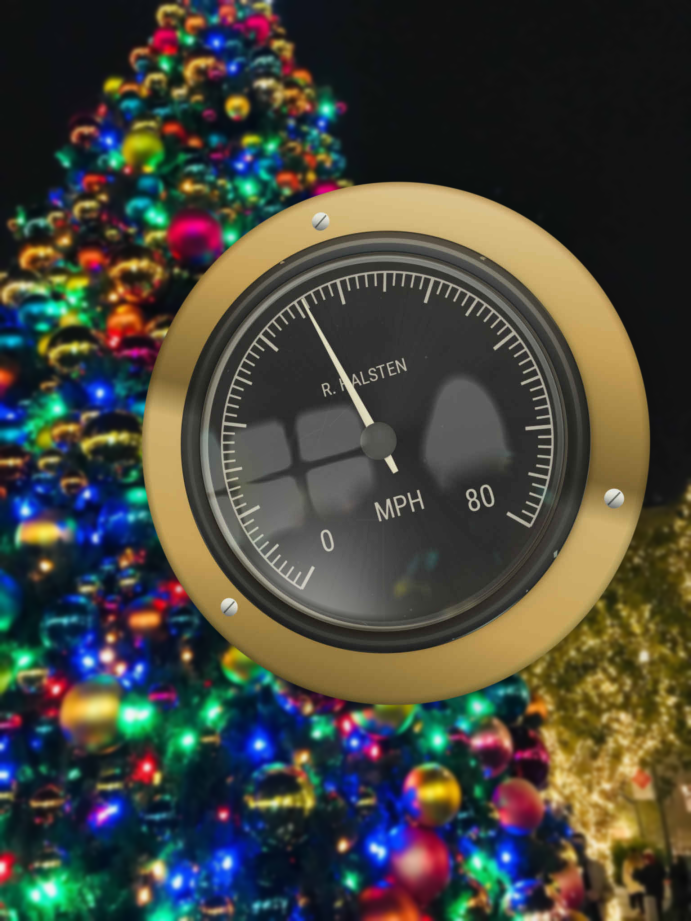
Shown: 36 mph
